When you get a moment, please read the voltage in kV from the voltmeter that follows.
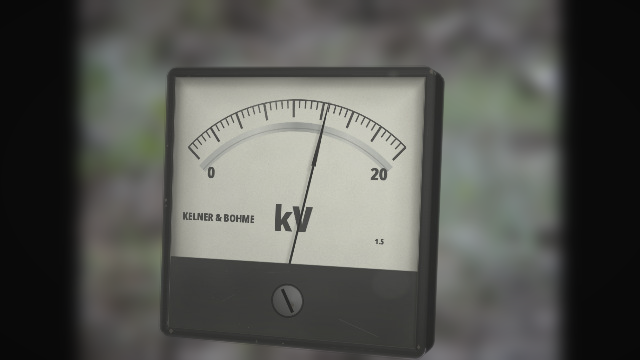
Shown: 13 kV
